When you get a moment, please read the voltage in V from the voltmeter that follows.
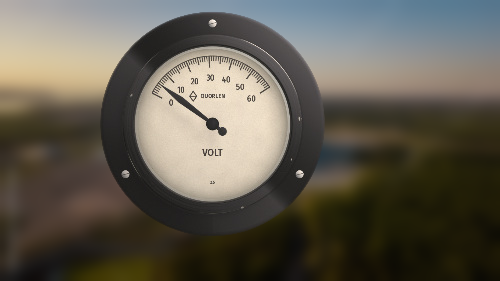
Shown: 5 V
